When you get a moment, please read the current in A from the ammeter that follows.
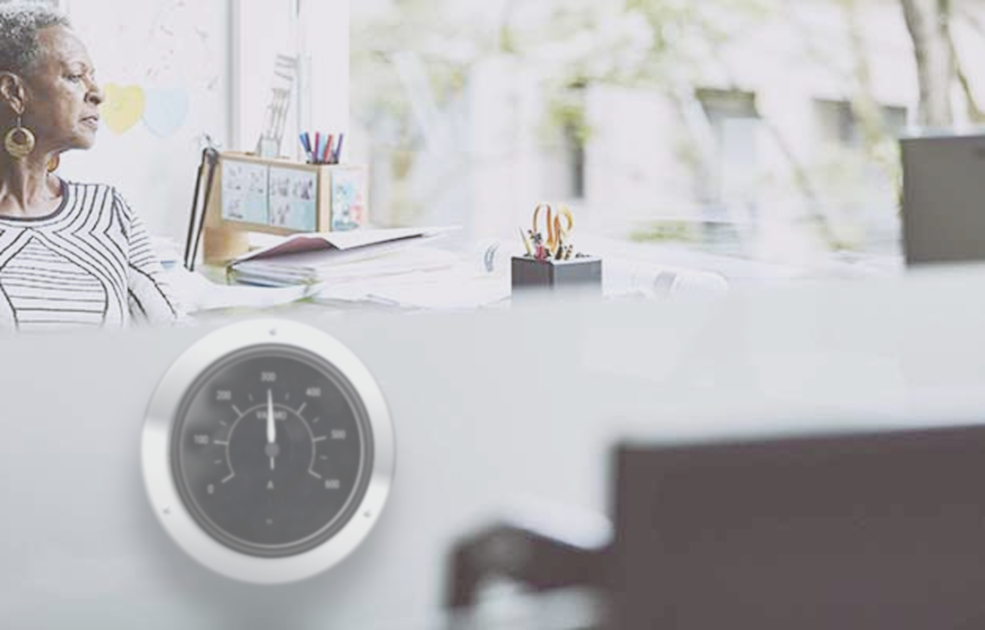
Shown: 300 A
